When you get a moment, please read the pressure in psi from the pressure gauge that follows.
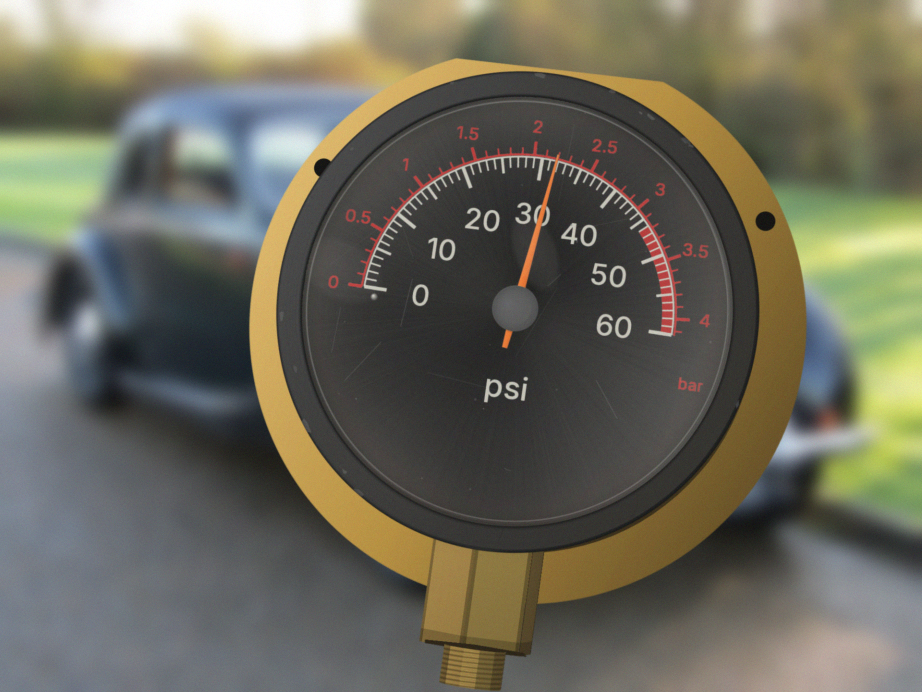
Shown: 32 psi
